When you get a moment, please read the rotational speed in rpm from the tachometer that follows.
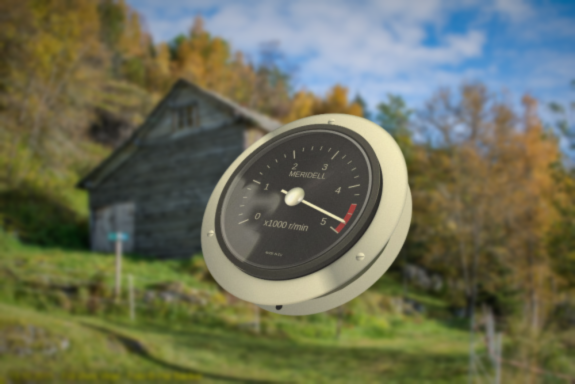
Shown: 4800 rpm
